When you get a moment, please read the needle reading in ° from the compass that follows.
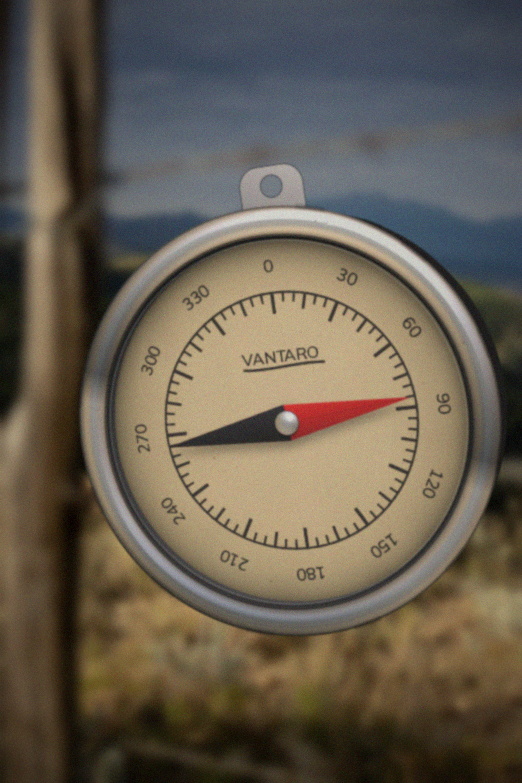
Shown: 85 °
